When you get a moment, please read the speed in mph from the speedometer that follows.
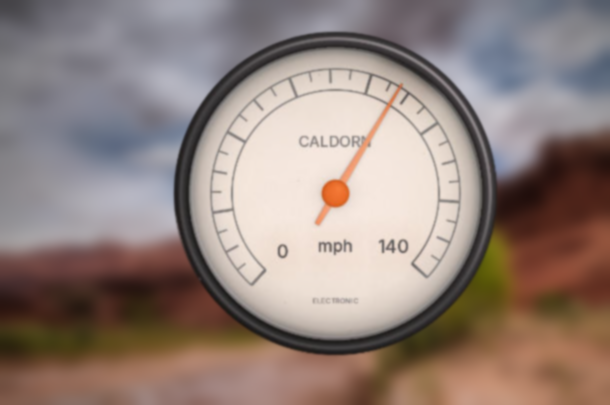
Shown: 87.5 mph
